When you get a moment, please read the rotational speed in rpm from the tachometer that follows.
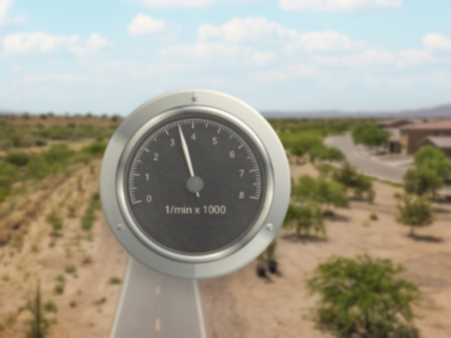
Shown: 3500 rpm
